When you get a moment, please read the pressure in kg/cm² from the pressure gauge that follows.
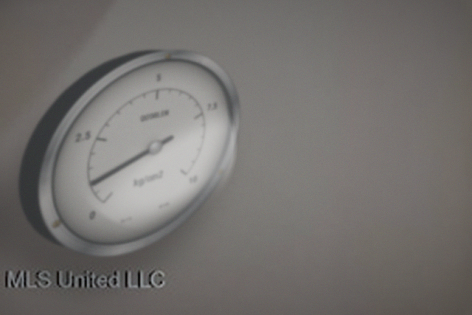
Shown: 1 kg/cm²
